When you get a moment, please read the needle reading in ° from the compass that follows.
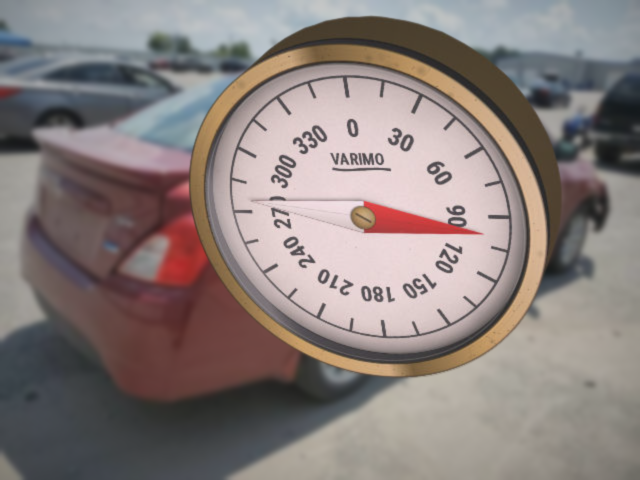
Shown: 97.5 °
